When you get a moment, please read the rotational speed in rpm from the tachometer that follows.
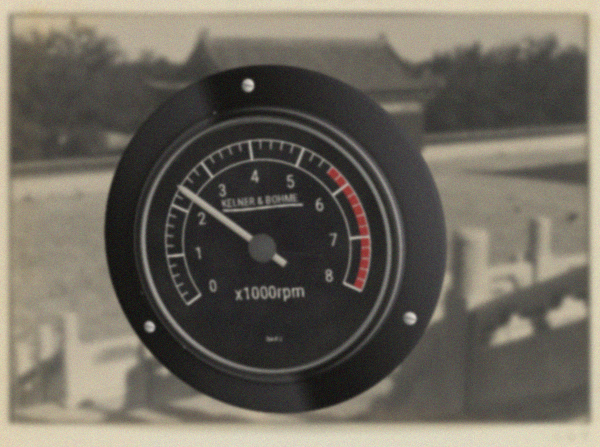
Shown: 2400 rpm
